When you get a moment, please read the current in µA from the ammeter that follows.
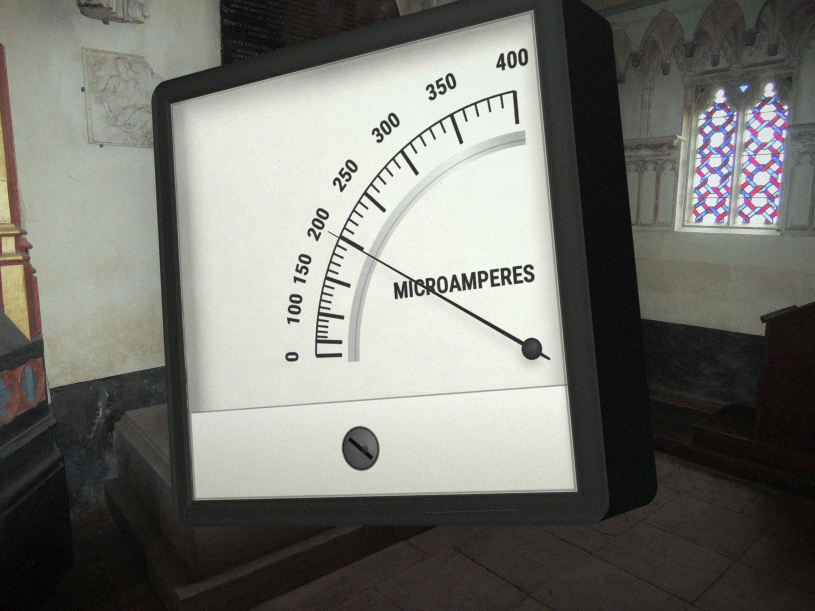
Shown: 200 µA
